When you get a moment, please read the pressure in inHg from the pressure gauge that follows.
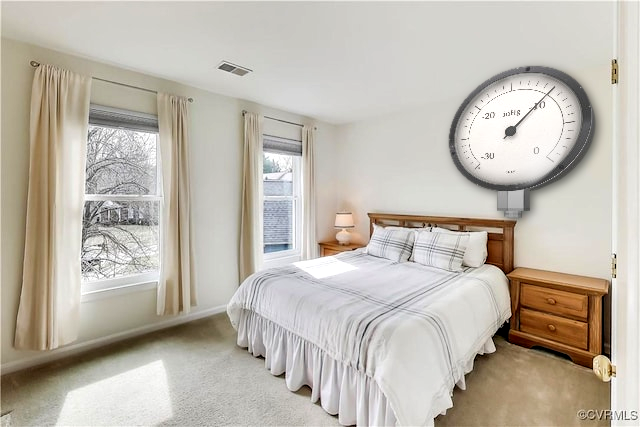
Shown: -10 inHg
